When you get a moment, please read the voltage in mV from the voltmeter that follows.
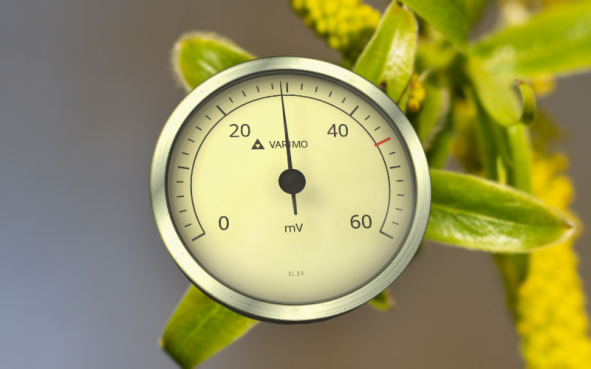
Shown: 29 mV
